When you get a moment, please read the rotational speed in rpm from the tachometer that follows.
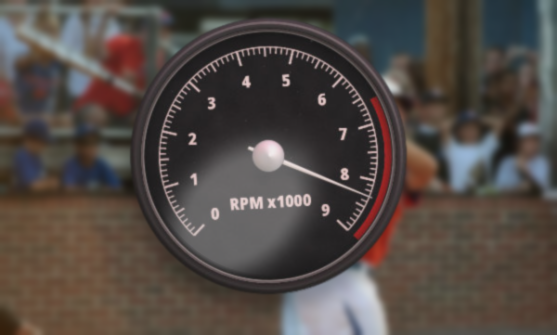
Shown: 8300 rpm
